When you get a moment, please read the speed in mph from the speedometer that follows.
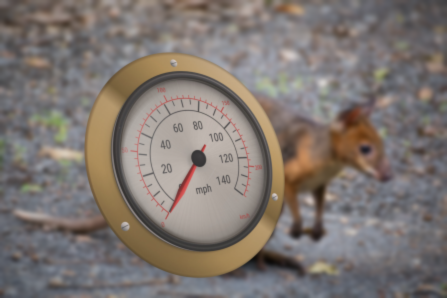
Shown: 0 mph
